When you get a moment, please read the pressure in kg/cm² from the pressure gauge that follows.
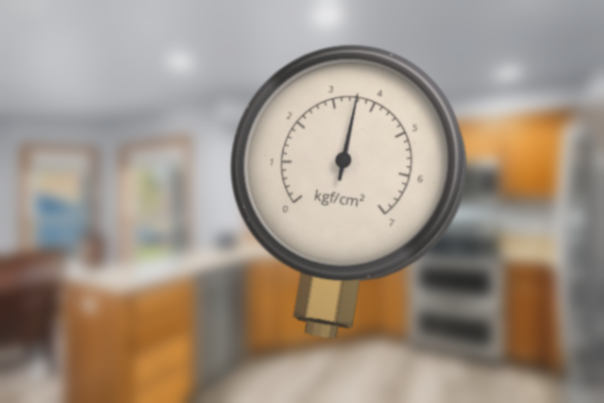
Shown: 3.6 kg/cm²
